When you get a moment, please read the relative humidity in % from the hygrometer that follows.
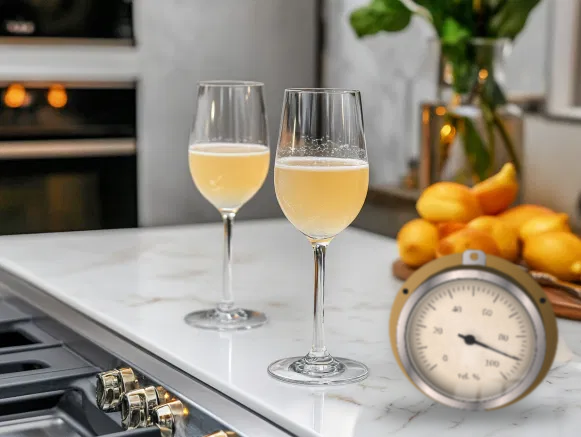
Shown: 90 %
